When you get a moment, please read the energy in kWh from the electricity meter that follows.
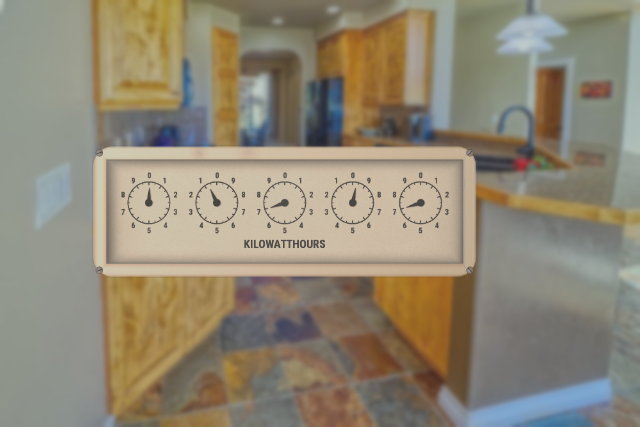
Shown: 697 kWh
